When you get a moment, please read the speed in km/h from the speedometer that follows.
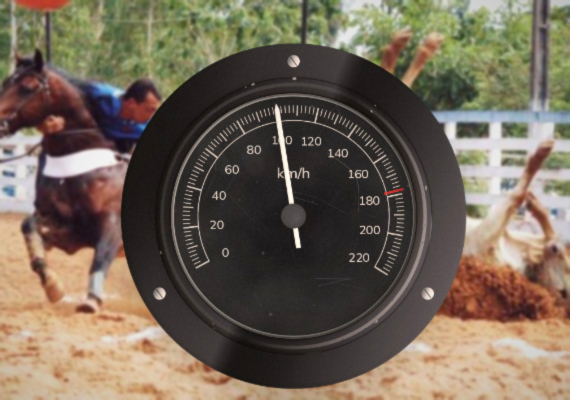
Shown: 100 km/h
